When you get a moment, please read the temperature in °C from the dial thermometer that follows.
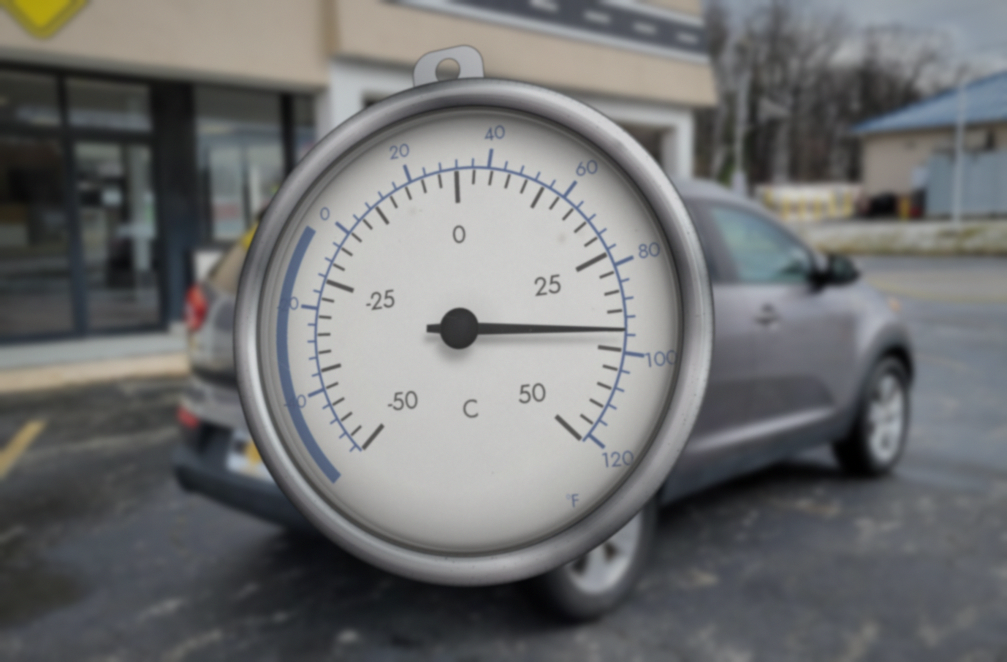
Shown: 35 °C
